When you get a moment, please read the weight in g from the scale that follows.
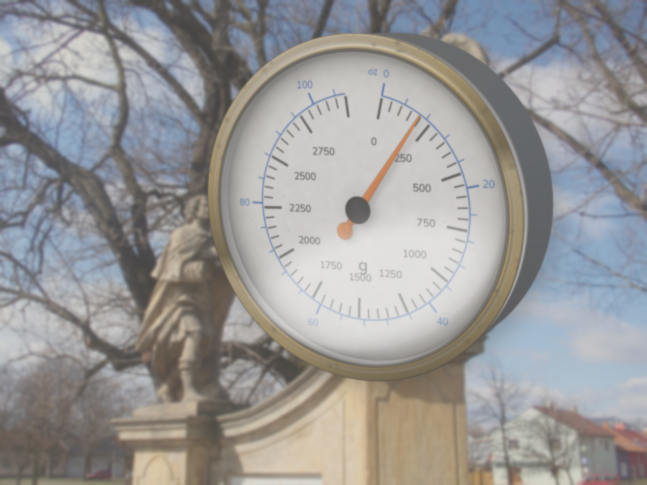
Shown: 200 g
